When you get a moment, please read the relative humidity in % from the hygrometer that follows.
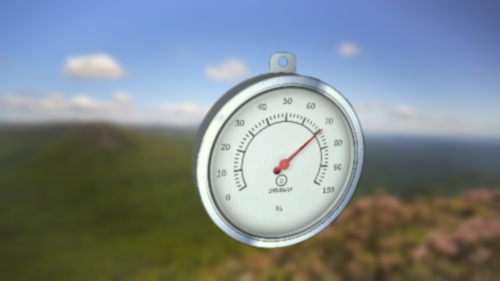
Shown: 70 %
